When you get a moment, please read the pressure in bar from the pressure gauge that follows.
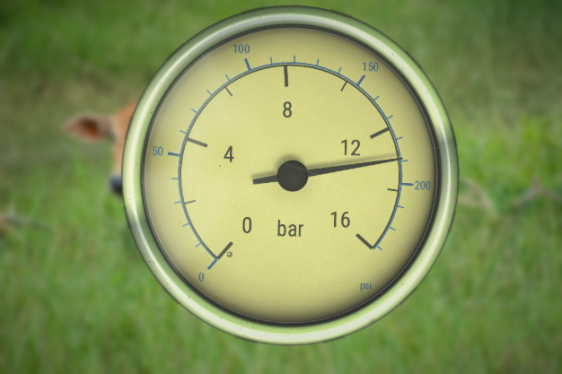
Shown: 13 bar
